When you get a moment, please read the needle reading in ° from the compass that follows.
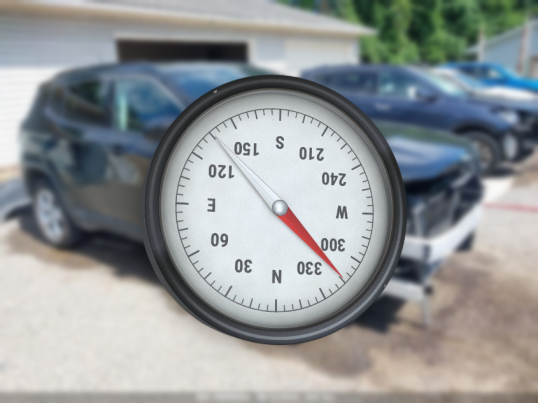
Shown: 315 °
